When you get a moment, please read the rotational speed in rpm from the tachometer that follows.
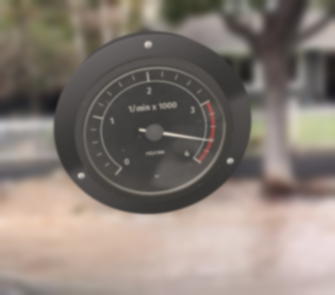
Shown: 3600 rpm
